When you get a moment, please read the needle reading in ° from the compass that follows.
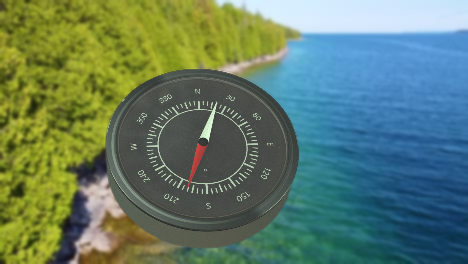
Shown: 200 °
